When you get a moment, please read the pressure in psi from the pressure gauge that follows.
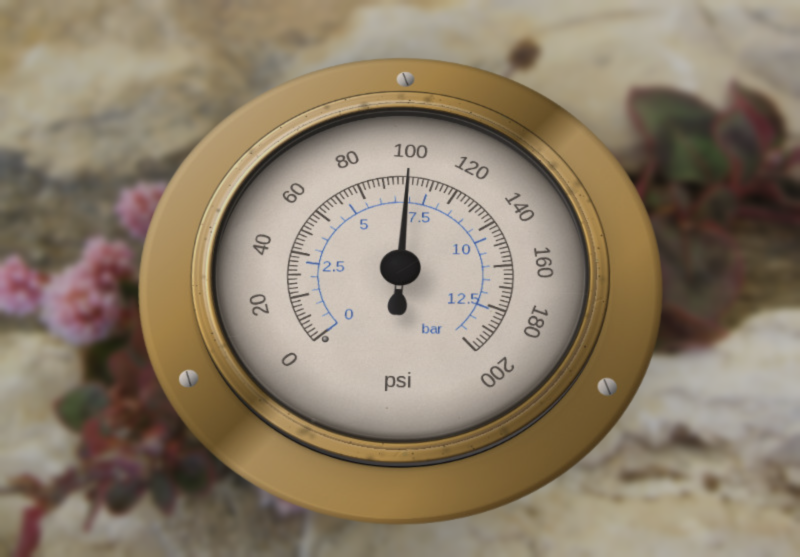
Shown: 100 psi
